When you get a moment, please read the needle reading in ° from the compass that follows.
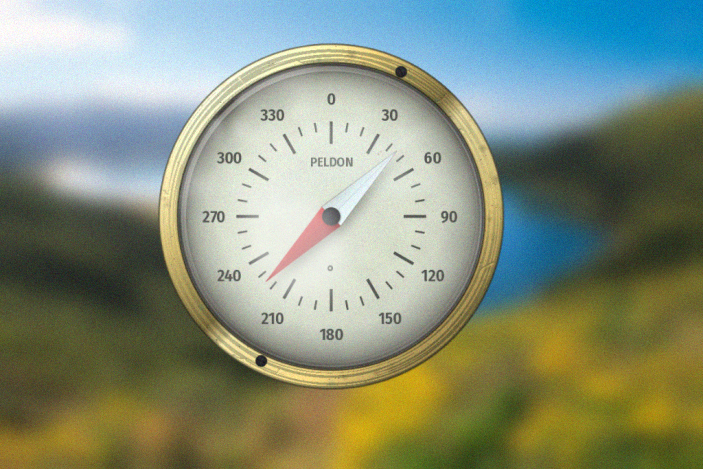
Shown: 225 °
